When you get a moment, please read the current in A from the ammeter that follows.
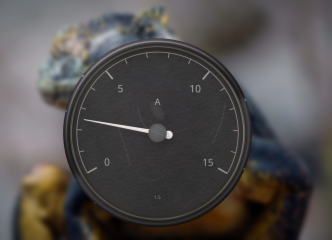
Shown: 2.5 A
